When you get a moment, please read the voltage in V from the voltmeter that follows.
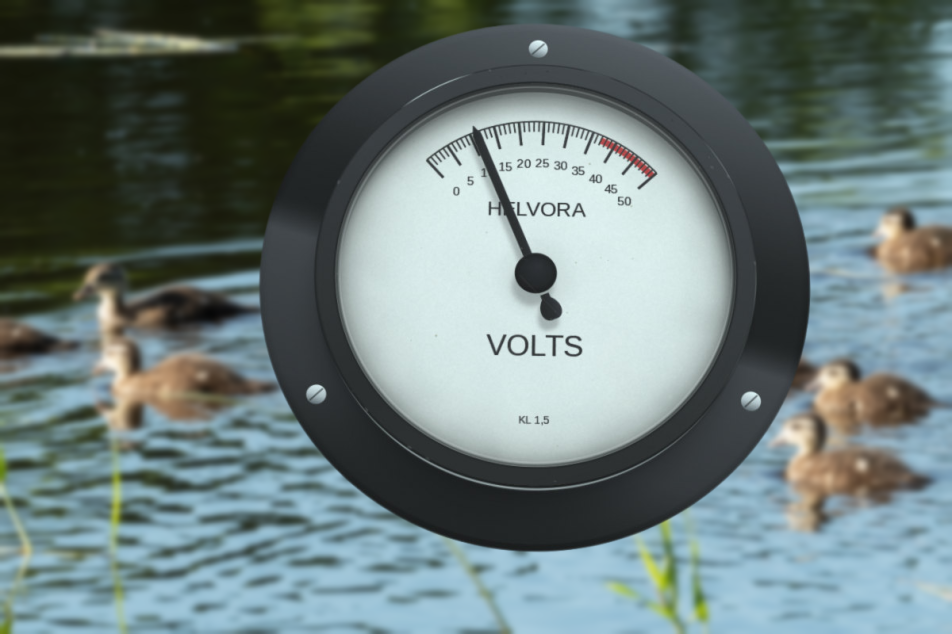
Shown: 11 V
